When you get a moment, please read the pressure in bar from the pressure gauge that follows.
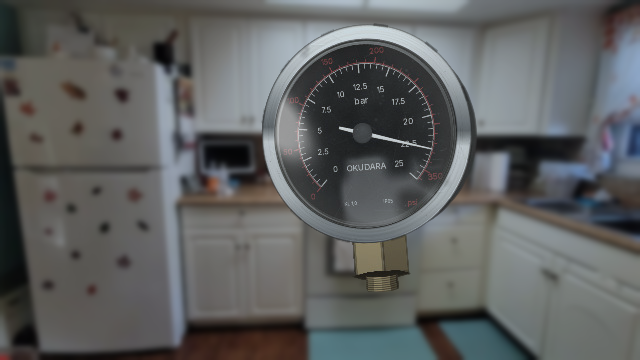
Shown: 22.5 bar
